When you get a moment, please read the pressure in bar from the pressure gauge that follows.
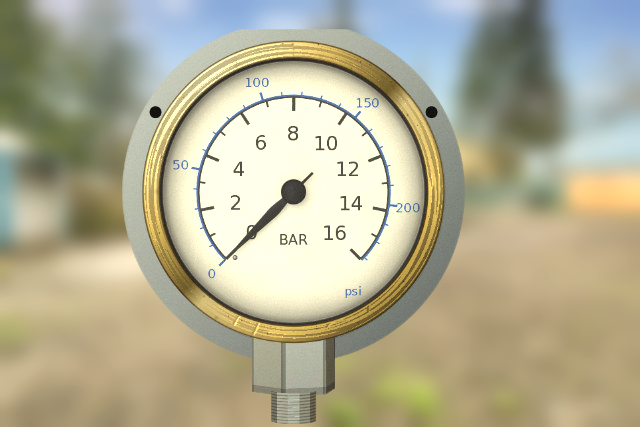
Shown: 0 bar
